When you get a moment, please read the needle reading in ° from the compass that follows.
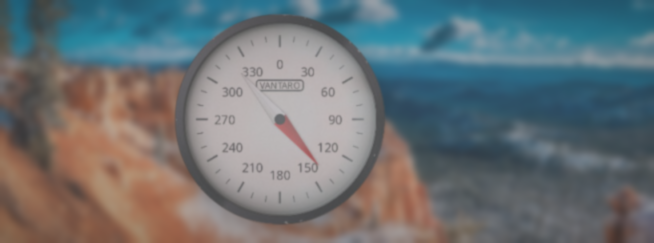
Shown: 140 °
